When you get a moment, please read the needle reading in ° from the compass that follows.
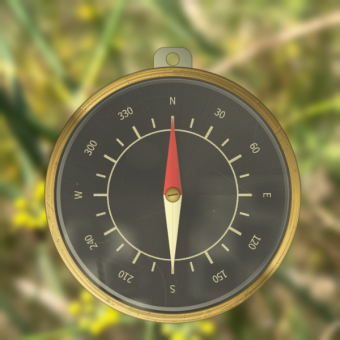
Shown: 0 °
